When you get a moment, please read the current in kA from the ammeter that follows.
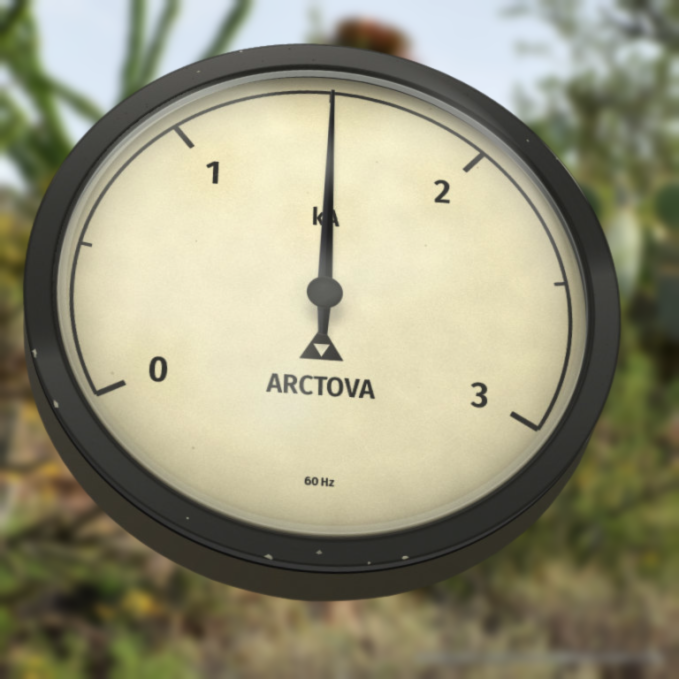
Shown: 1.5 kA
